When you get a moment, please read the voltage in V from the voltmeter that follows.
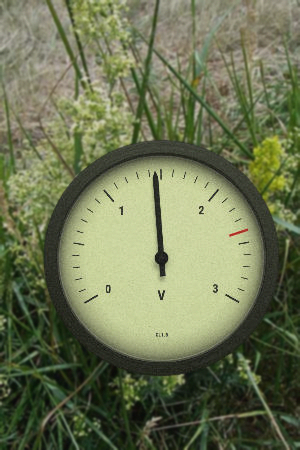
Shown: 1.45 V
